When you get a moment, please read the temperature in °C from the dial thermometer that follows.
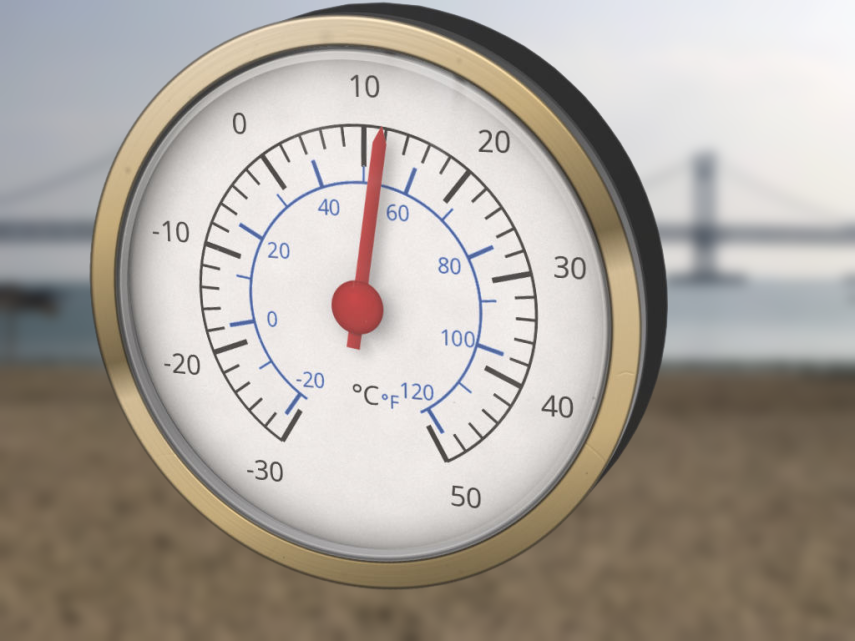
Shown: 12 °C
